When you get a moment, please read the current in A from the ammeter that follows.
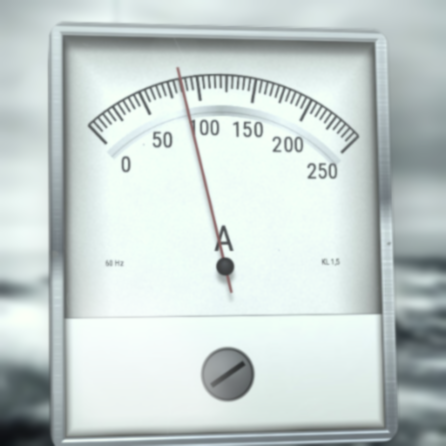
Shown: 85 A
